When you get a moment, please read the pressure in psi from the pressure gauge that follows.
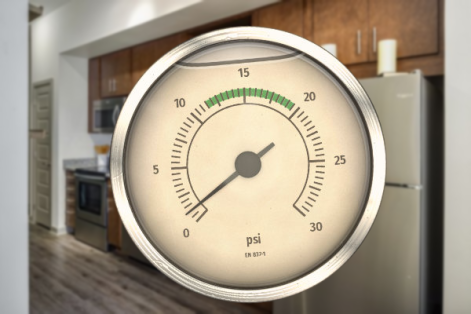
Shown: 1 psi
